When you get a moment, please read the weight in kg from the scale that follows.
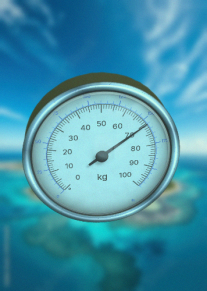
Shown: 70 kg
